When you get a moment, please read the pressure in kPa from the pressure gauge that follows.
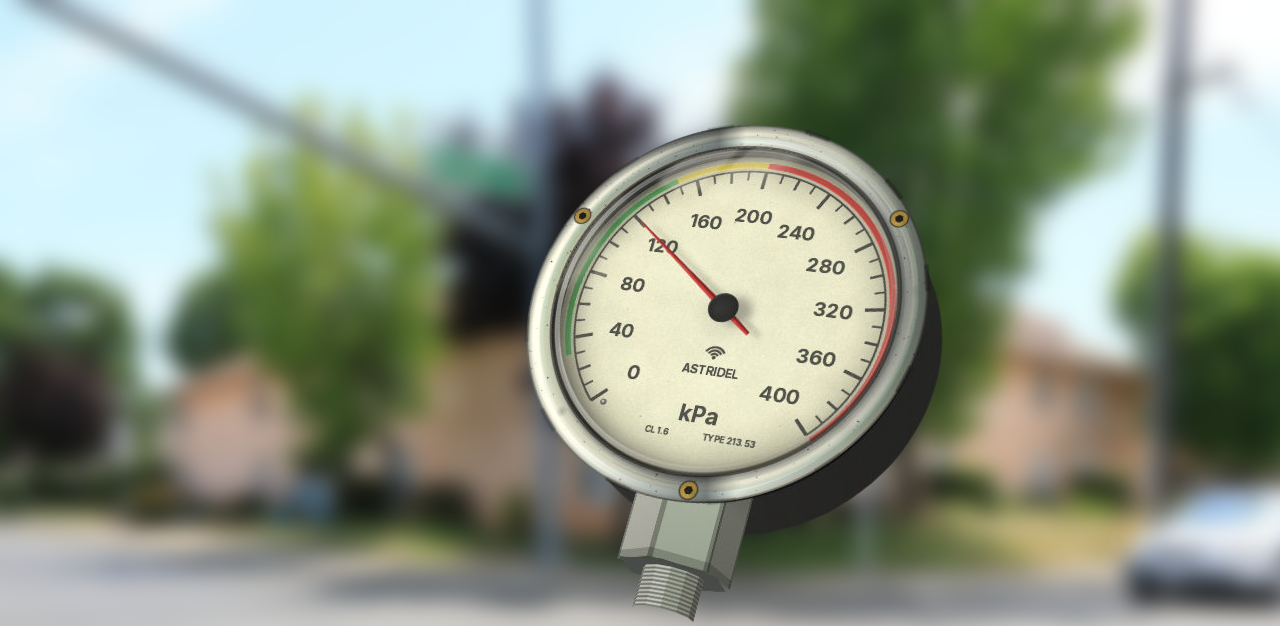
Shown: 120 kPa
